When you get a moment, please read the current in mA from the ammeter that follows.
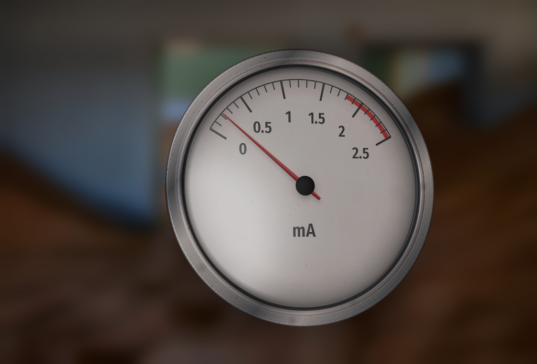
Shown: 0.2 mA
